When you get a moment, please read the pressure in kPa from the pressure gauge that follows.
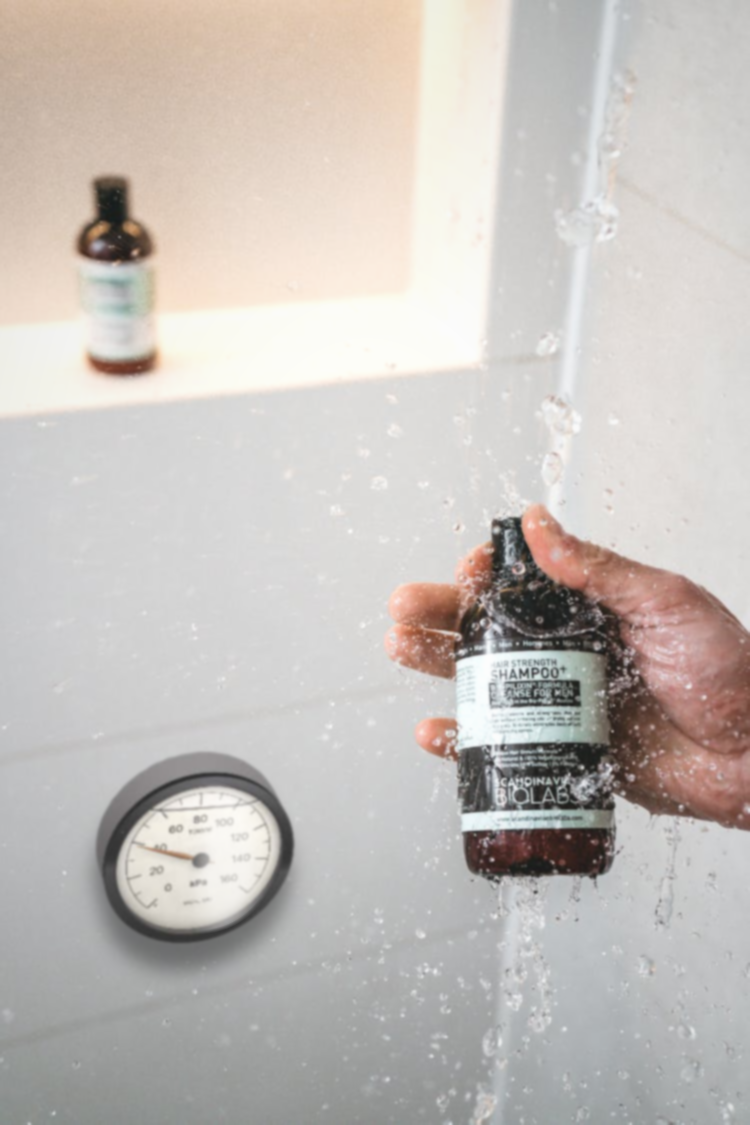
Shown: 40 kPa
